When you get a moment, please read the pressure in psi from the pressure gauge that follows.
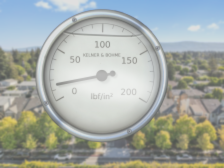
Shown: 15 psi
